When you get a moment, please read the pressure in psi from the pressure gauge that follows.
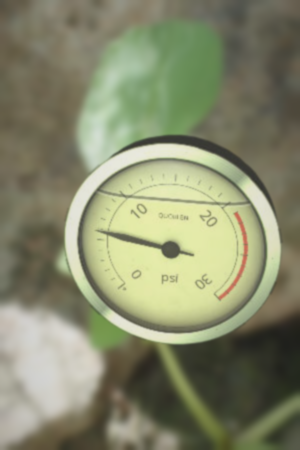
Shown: 6 psi
